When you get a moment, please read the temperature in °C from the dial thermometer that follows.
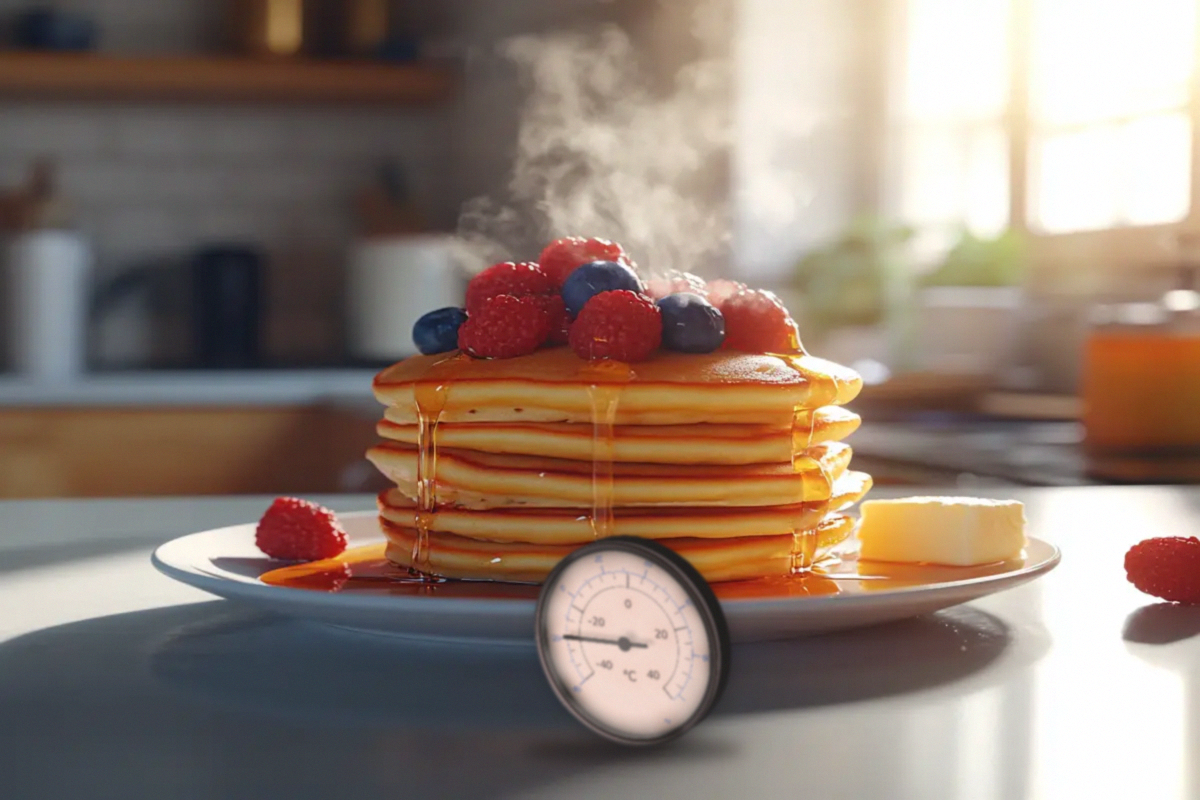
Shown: -28 °C
